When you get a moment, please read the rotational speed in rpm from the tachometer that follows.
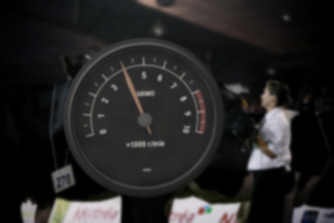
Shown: 4000 rpm
